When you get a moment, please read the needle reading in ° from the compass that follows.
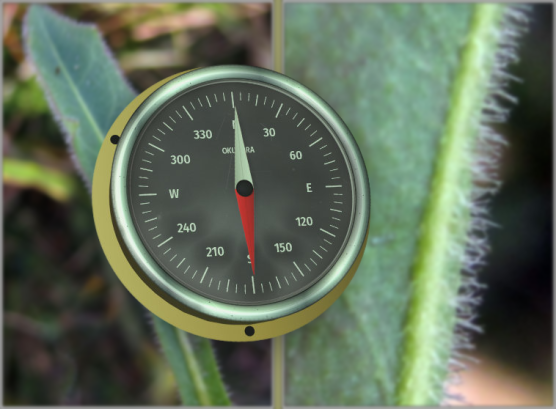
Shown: 180 °
